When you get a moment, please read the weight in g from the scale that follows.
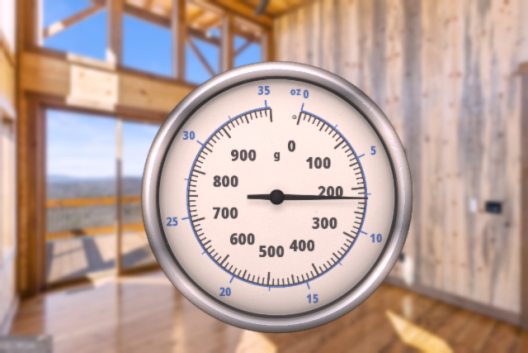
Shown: 220 g
